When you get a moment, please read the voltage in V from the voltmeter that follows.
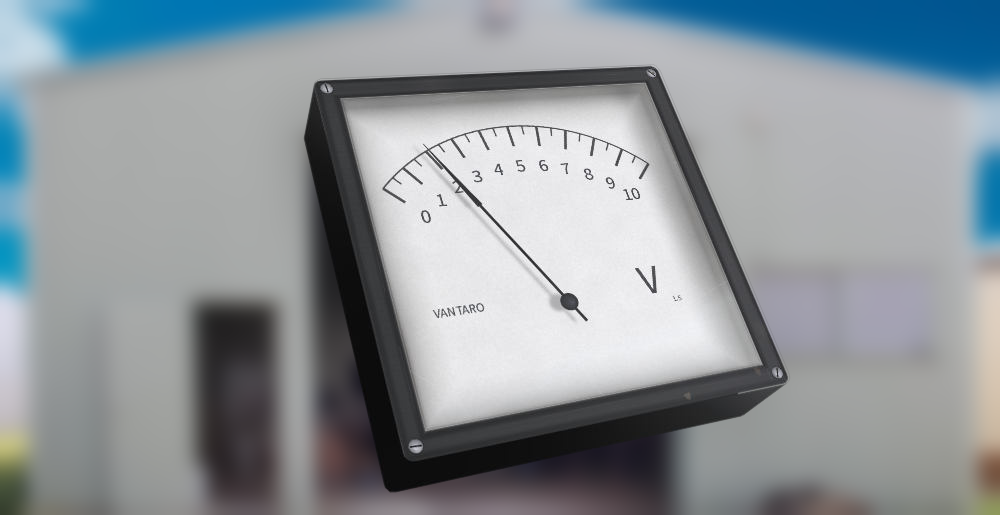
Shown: 2 V
